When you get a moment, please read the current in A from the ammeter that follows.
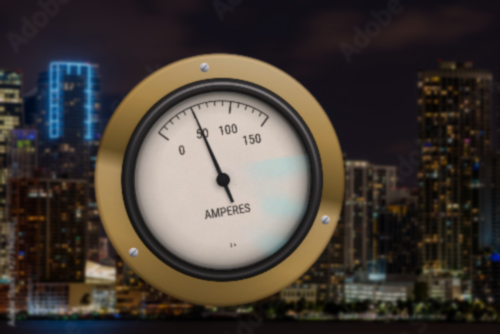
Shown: 50 A
